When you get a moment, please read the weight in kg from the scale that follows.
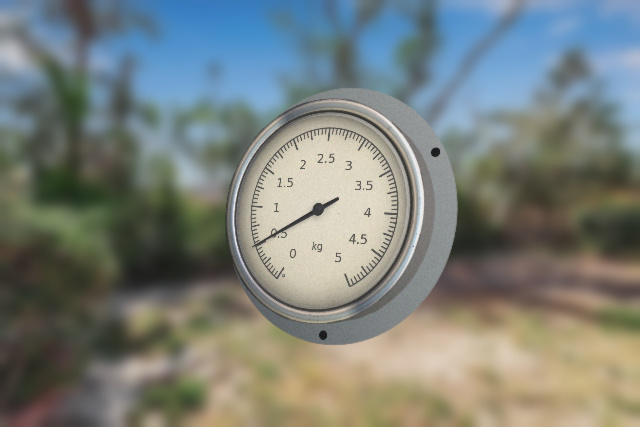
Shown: 0.5 kg
